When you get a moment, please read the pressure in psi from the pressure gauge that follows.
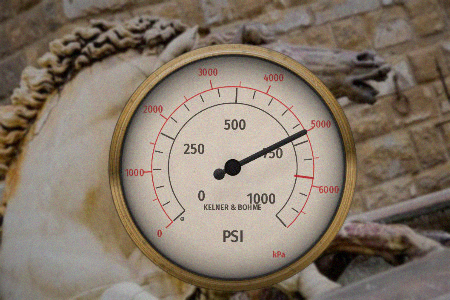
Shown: 725 psi
